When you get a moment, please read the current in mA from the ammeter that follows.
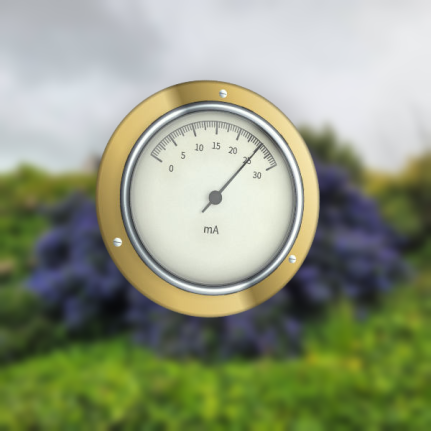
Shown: 25 mA
